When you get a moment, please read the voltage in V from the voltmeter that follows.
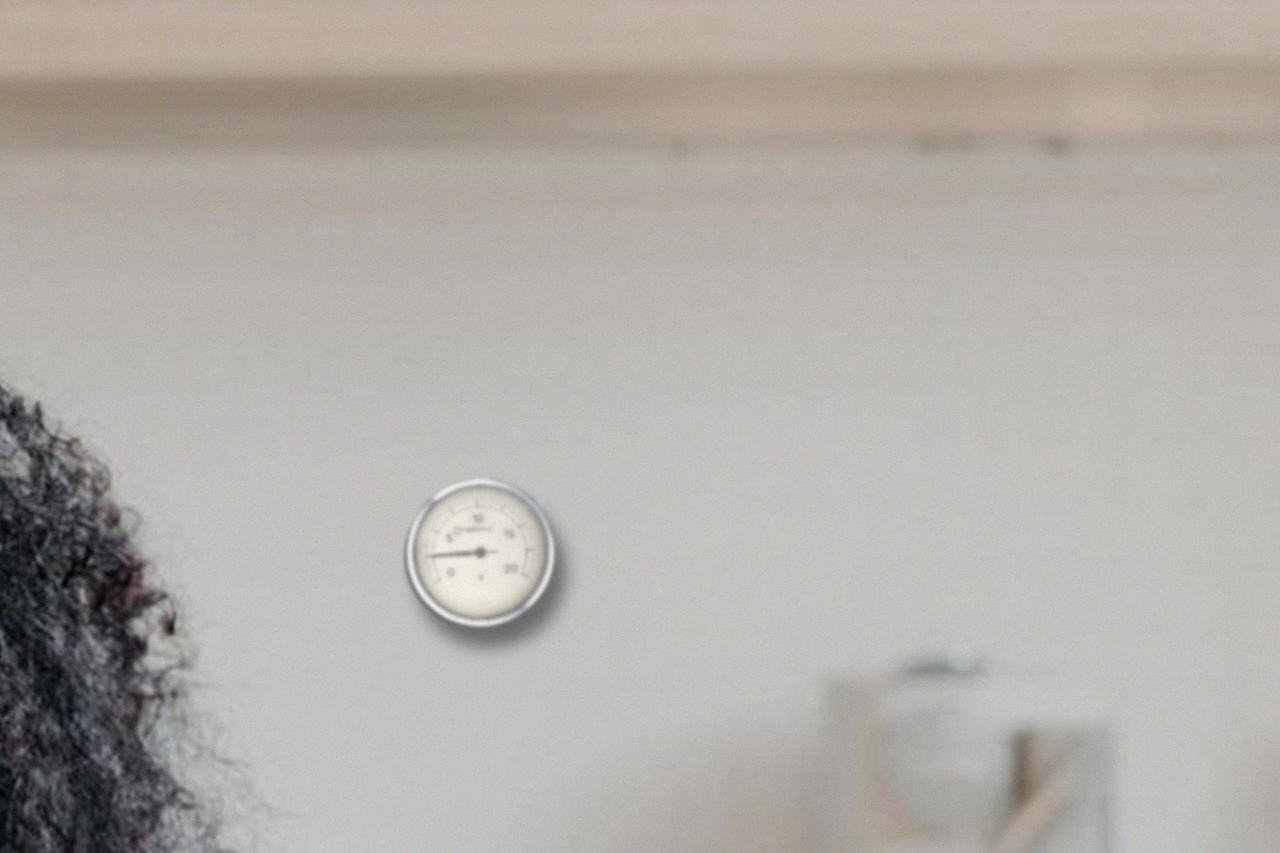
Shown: 2.5 V
